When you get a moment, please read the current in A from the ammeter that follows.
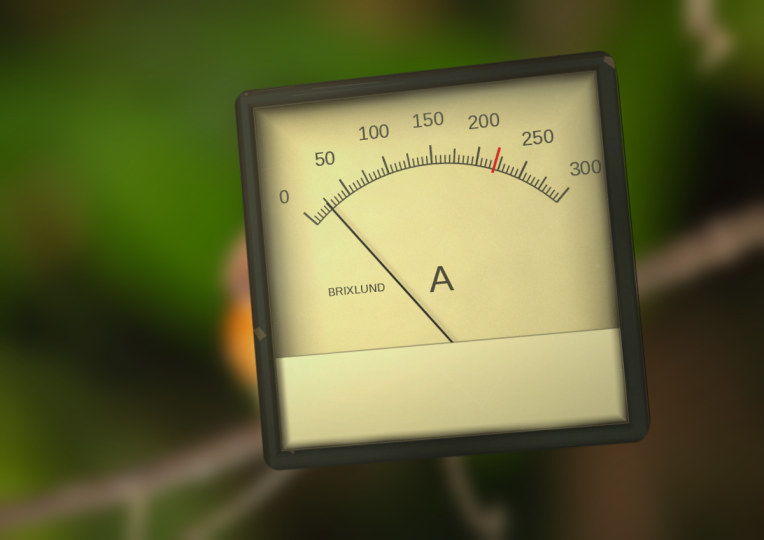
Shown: 25 A
